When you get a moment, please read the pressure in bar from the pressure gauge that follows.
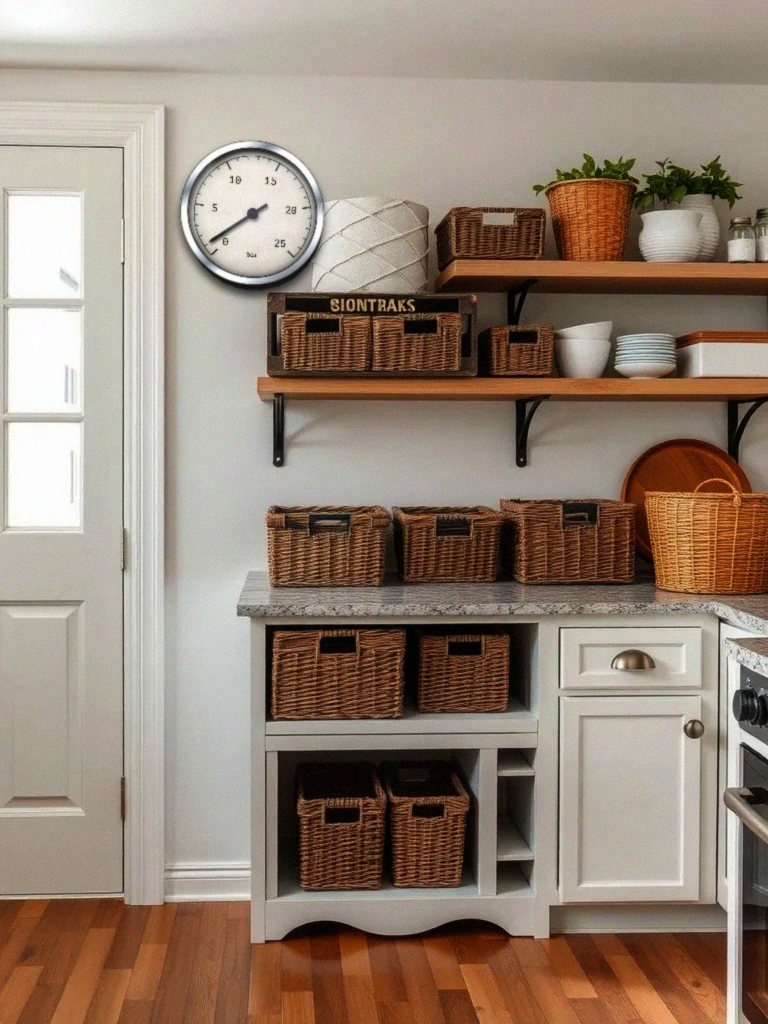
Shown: 1 bar
